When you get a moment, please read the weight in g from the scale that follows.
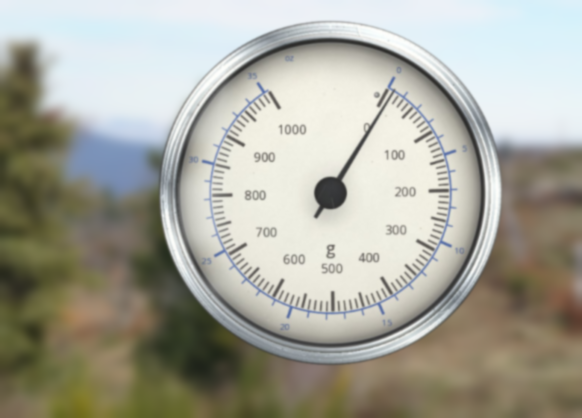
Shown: 10 g
